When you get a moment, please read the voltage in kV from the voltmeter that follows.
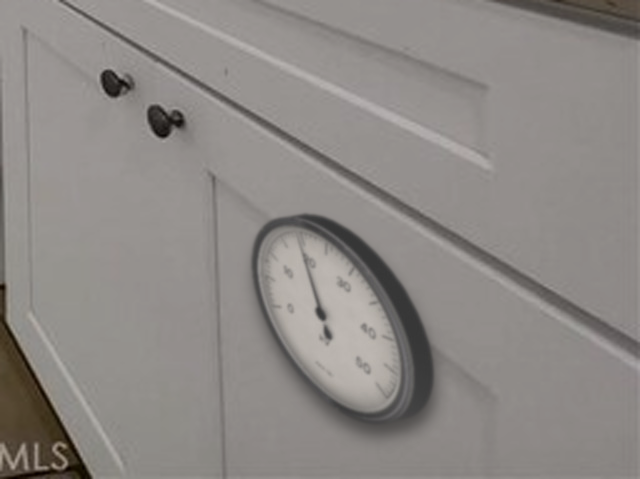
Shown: 20 kV
